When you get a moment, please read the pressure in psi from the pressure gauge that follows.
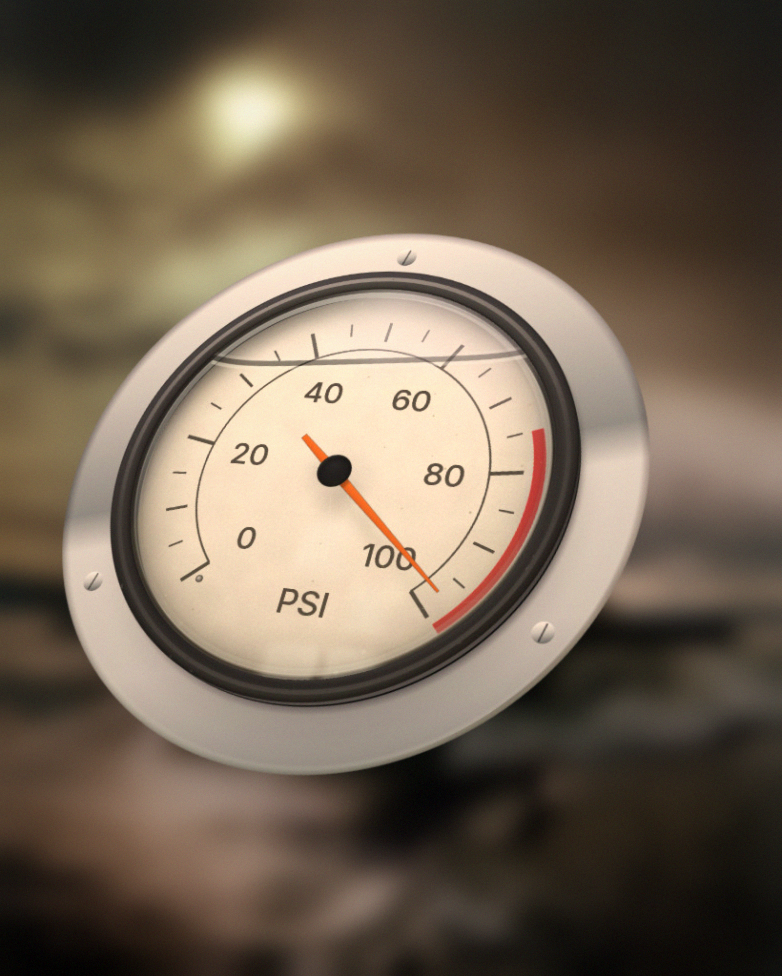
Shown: 97.5 psi
